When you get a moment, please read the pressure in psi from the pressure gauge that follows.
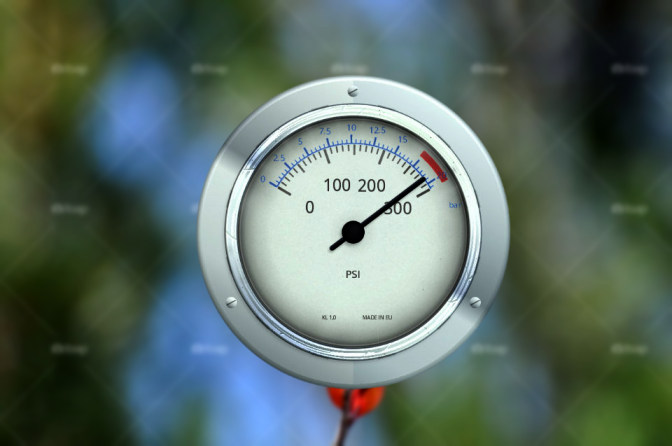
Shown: 280 psi
